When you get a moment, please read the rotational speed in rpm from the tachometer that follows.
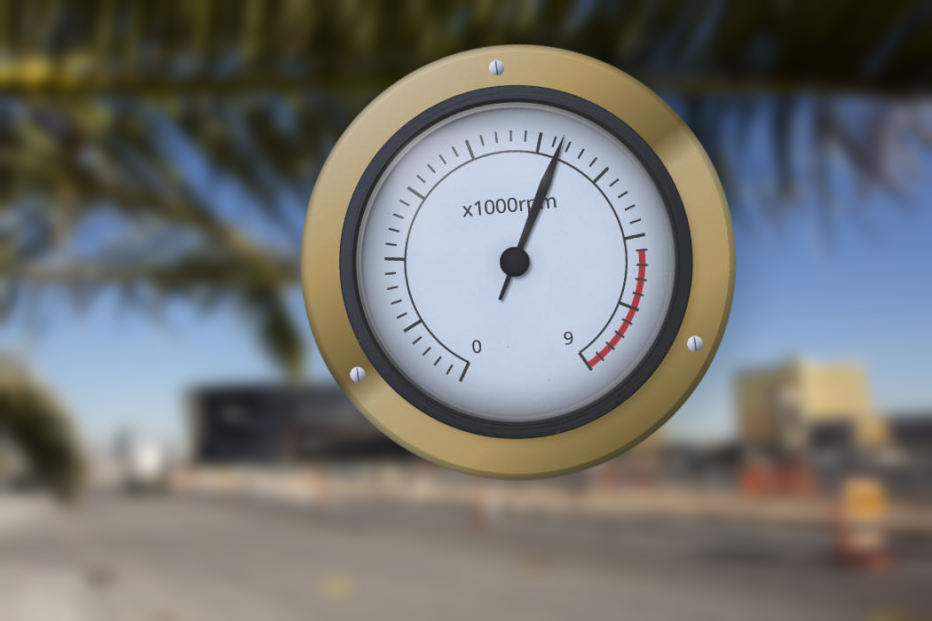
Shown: 5300 rpm
